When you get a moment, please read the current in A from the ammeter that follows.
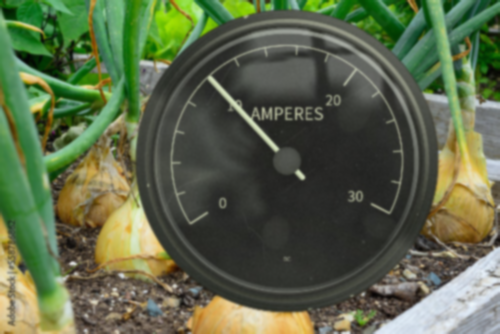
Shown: 10 A
